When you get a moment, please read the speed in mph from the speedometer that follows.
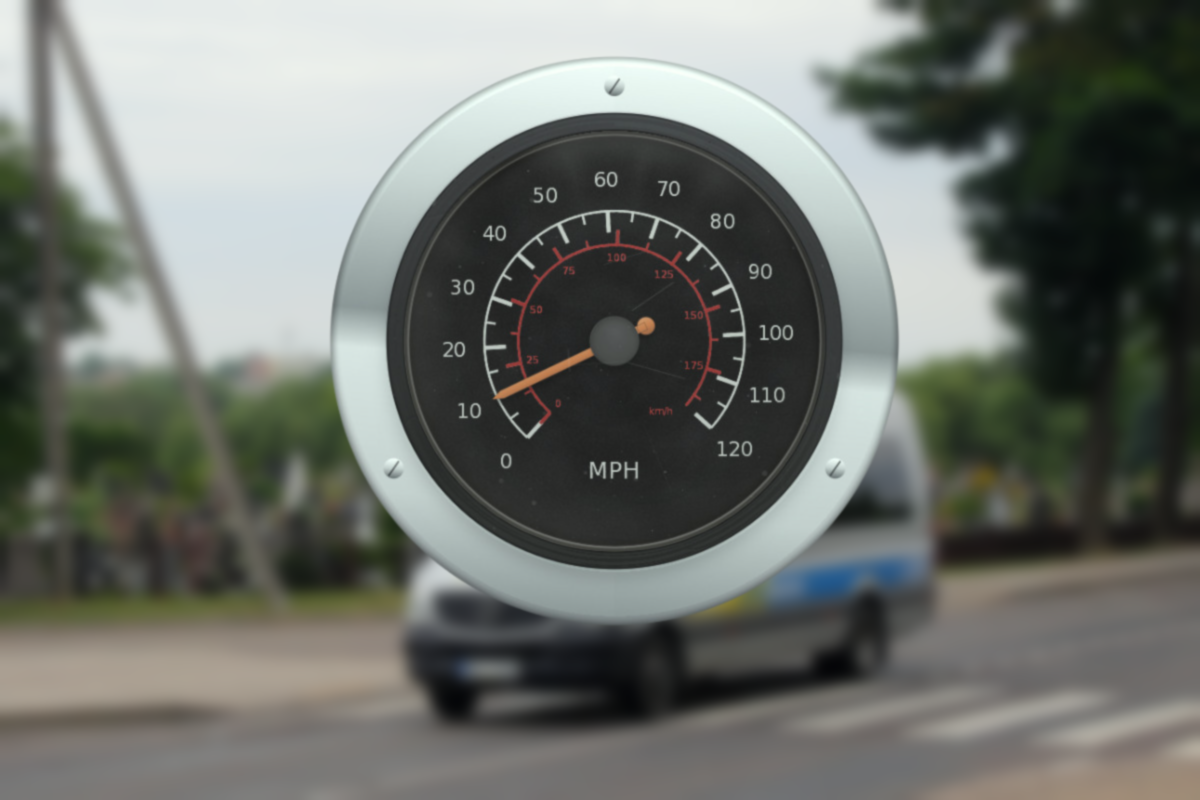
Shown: 10 mph
